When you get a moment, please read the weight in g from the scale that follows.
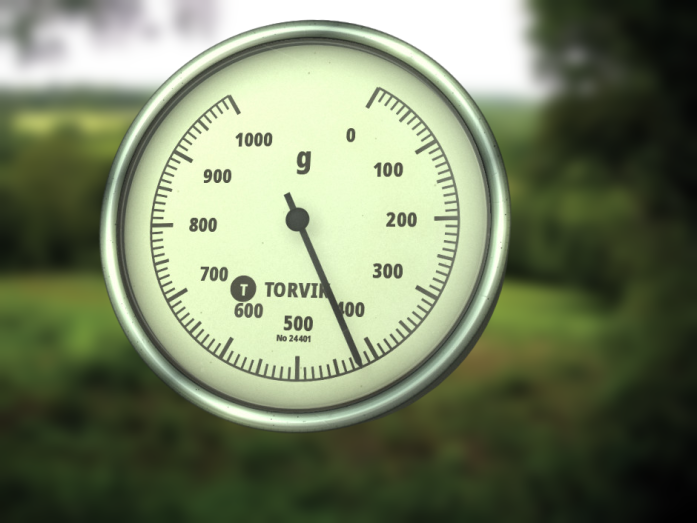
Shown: 420 g
